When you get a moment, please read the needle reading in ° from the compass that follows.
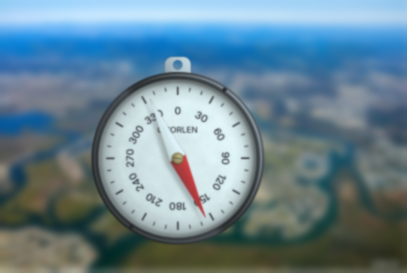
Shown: 155 °
